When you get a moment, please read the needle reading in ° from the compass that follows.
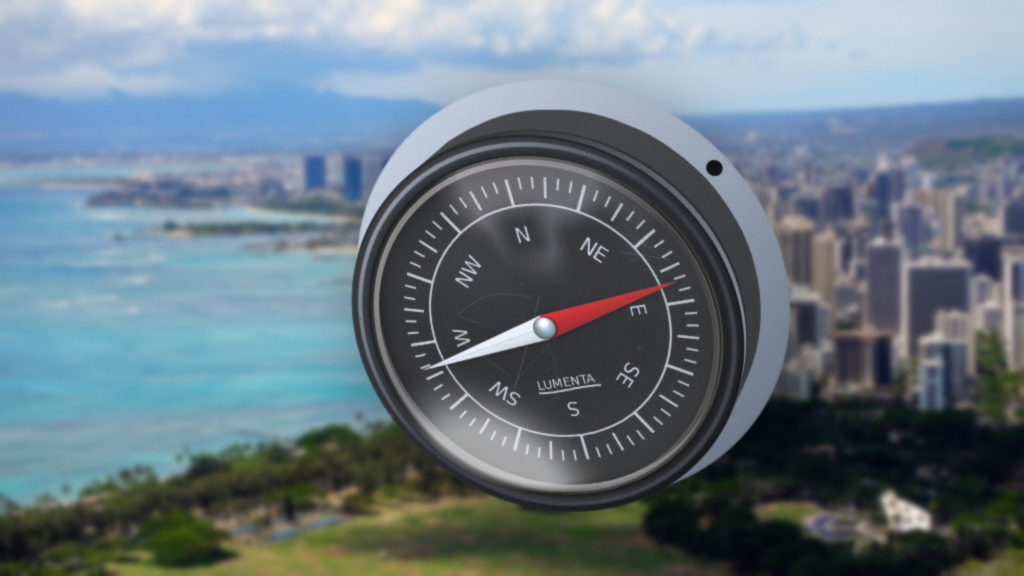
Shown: 80 °
